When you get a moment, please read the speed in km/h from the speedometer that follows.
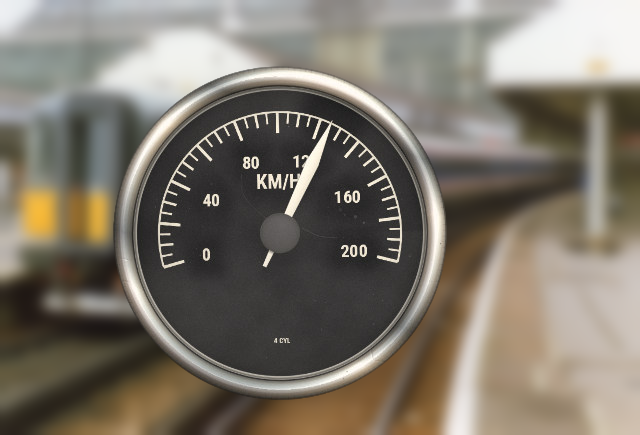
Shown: 125 km/h
